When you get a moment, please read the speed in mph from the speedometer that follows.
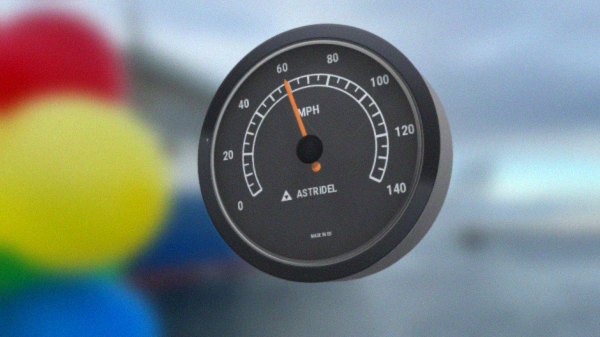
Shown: 60 mph
